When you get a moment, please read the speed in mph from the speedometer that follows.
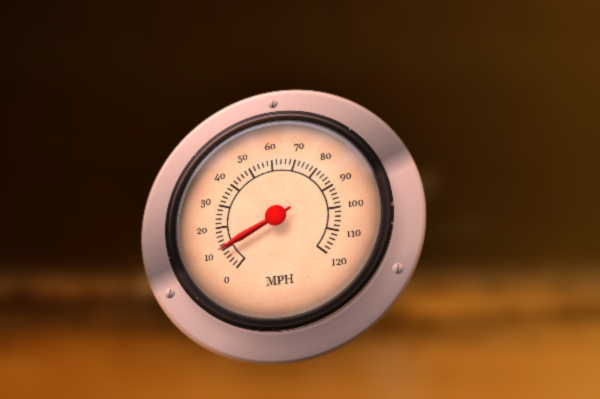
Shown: 10 mph
